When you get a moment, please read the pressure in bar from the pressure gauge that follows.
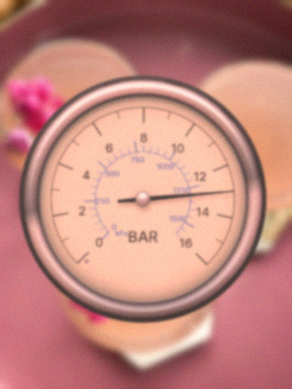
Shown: 13 bar
